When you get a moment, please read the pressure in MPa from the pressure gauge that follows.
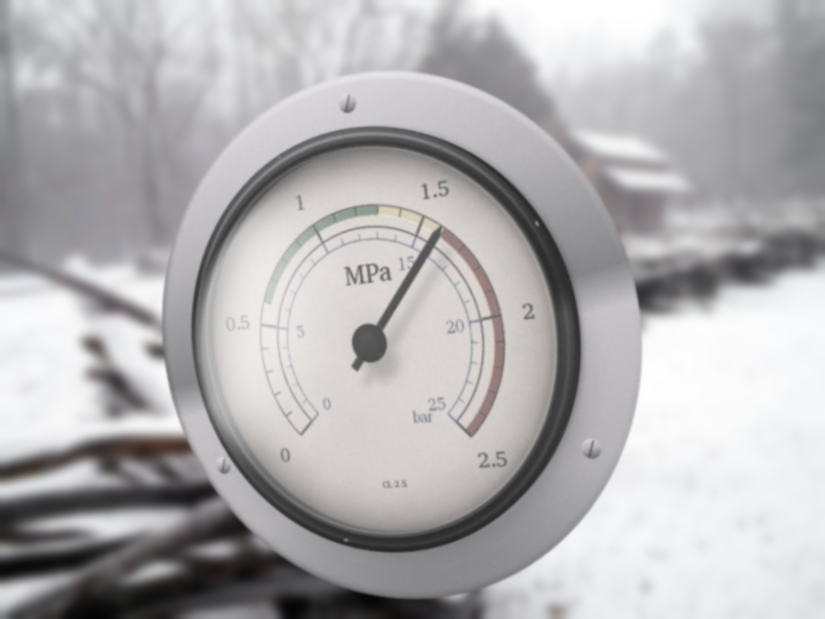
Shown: 1.6 MPa
